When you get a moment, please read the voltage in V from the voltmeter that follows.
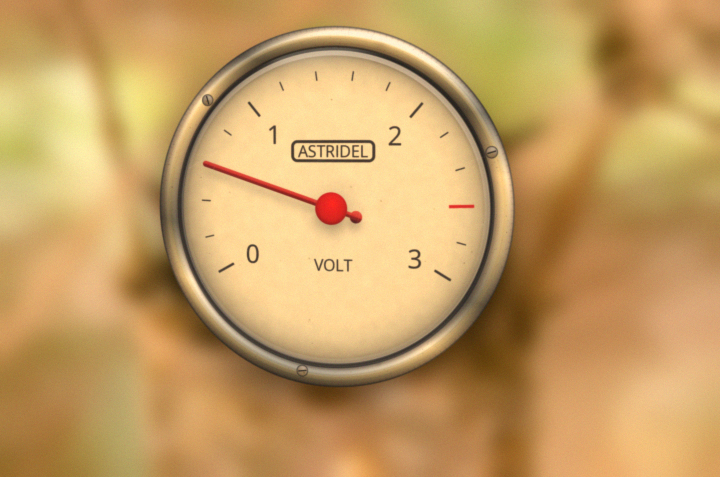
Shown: 0.6 V
